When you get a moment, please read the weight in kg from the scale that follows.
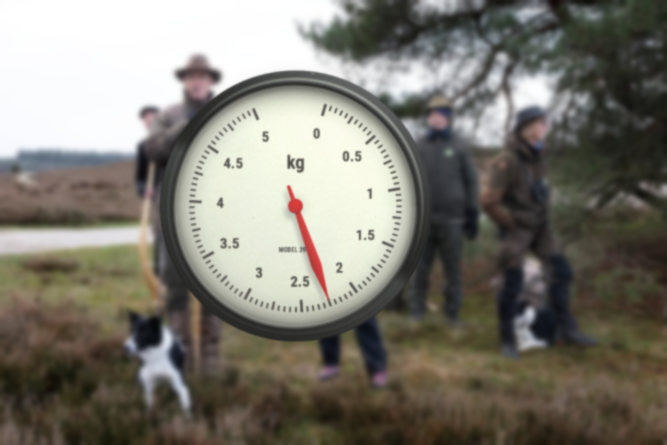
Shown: 2.25 kg
